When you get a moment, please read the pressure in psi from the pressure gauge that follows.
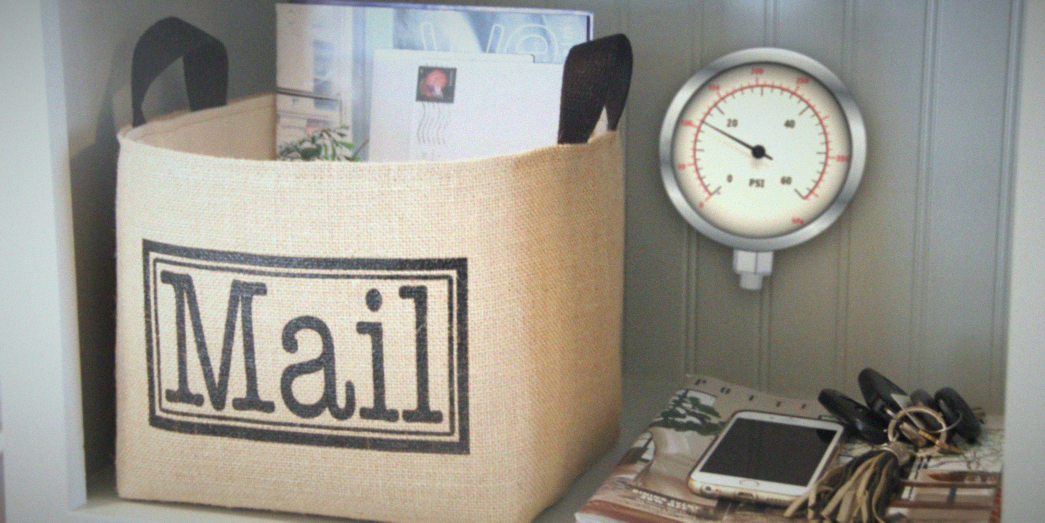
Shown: 16 psi
